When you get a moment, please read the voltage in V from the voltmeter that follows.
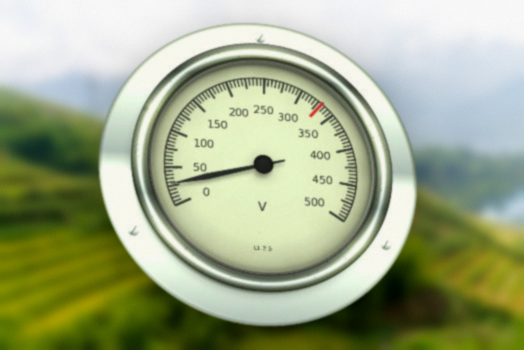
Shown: 25 V
